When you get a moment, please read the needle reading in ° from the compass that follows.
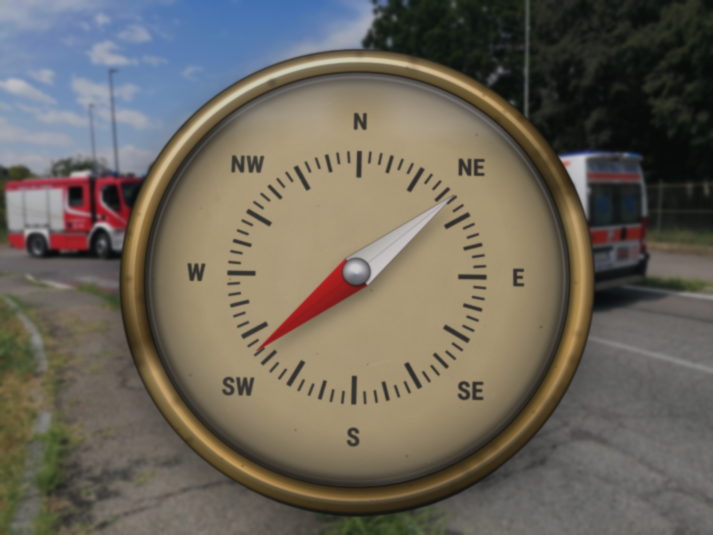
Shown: 230 °
